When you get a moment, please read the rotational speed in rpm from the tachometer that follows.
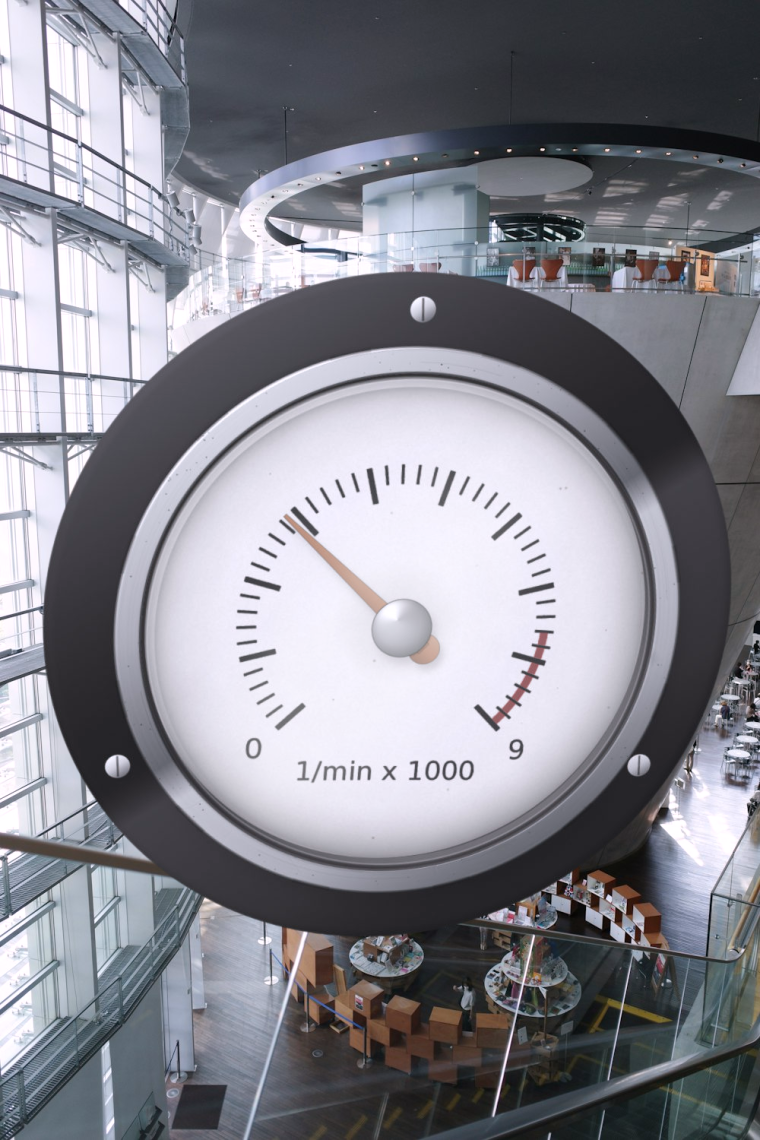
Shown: 2900 rpm
